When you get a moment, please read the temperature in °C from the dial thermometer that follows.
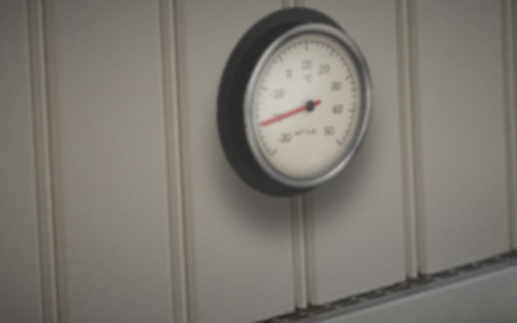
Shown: -20 °C
